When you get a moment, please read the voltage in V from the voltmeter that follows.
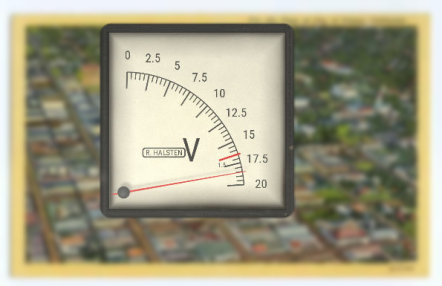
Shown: 18.5 V
